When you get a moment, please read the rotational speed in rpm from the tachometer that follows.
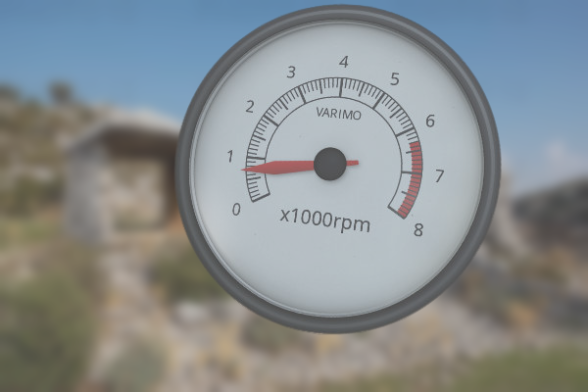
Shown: 700 rpm
